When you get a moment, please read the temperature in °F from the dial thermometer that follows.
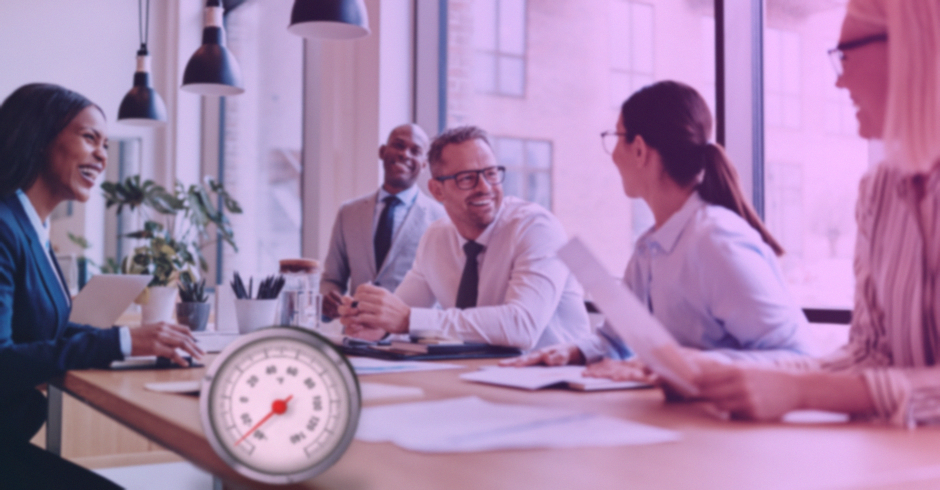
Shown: -30 °F
